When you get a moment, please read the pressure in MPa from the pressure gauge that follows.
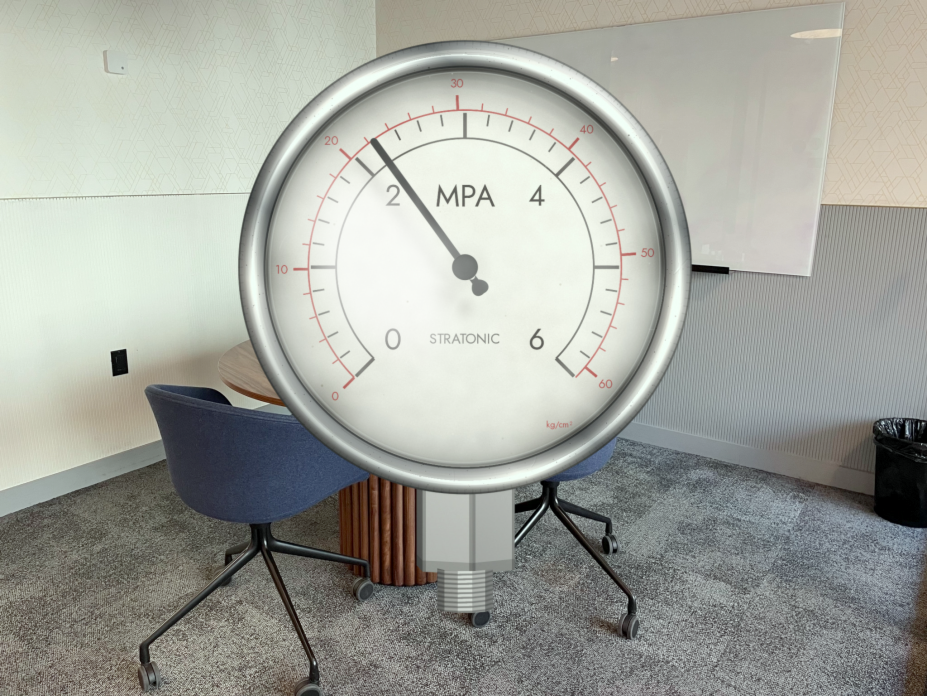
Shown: 2.2 MPa
